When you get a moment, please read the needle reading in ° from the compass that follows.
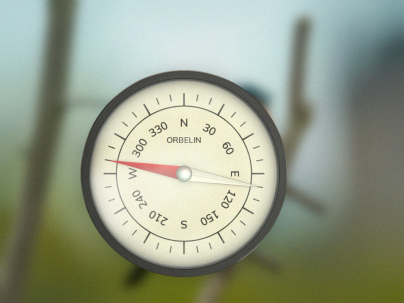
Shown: 280 °
